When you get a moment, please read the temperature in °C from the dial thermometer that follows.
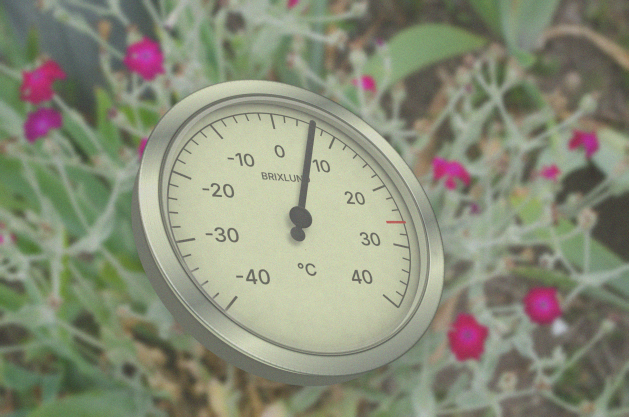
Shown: 6 °C
